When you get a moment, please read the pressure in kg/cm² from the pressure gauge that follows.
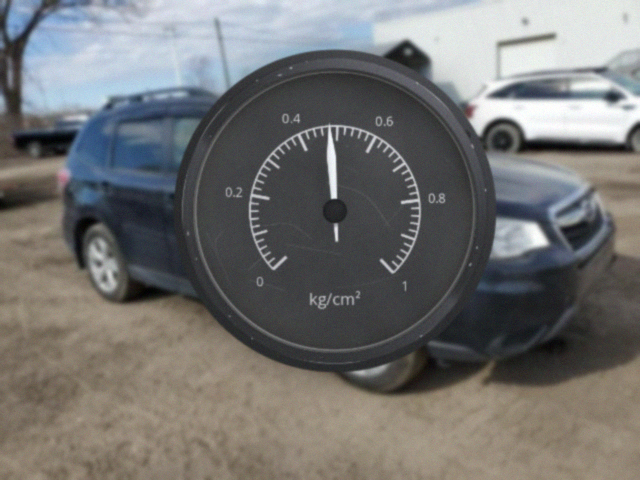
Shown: 0.48 kg/cm²
